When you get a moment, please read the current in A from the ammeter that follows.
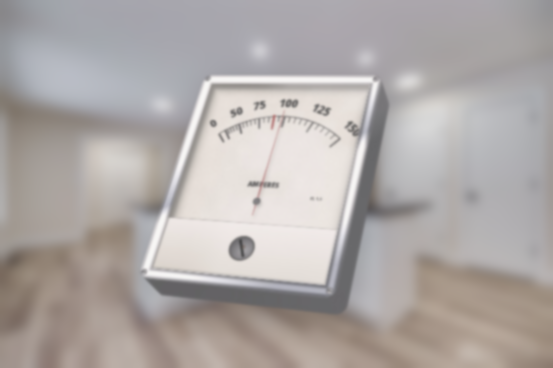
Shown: 100 A
